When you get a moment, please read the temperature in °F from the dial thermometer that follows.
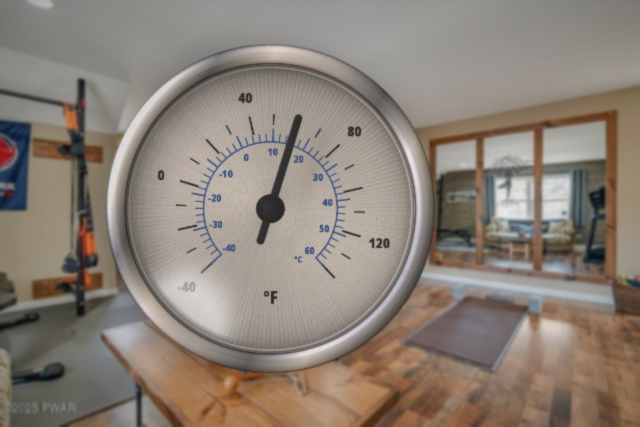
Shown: 60 °F
